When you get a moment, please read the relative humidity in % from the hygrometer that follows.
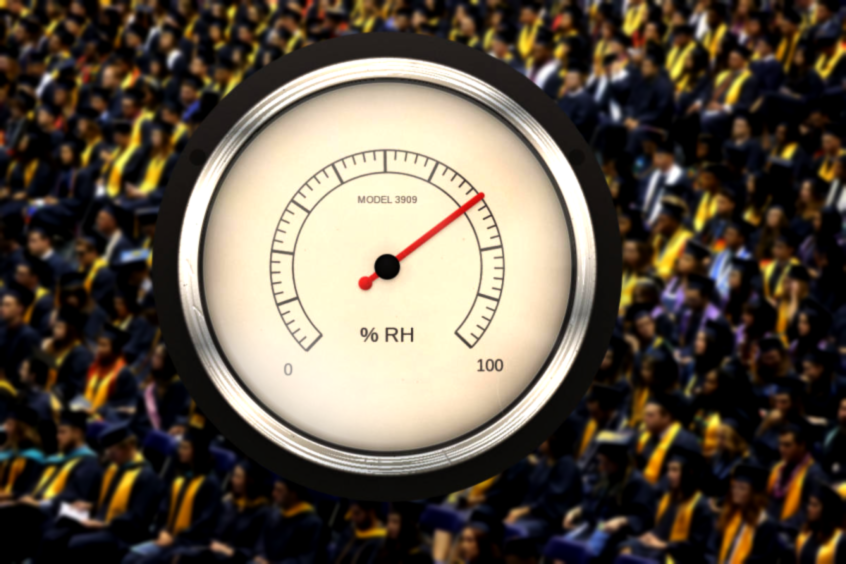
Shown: 70 %
